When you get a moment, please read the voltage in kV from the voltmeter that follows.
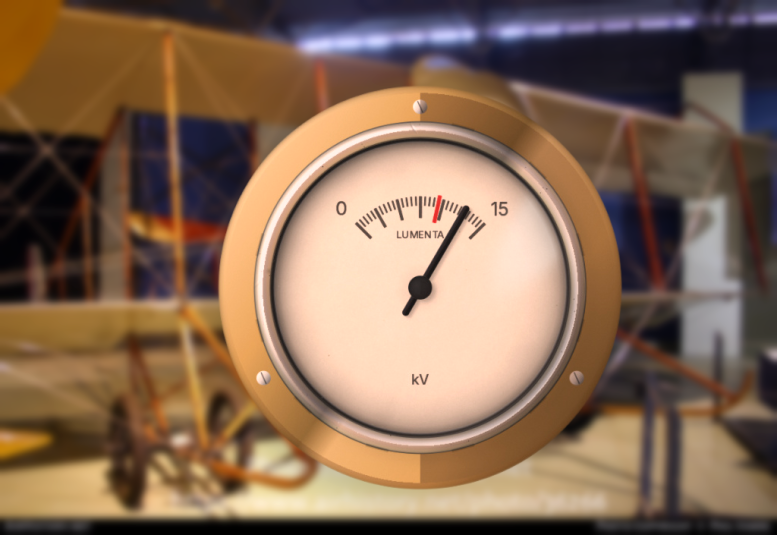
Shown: 12.5 kV
